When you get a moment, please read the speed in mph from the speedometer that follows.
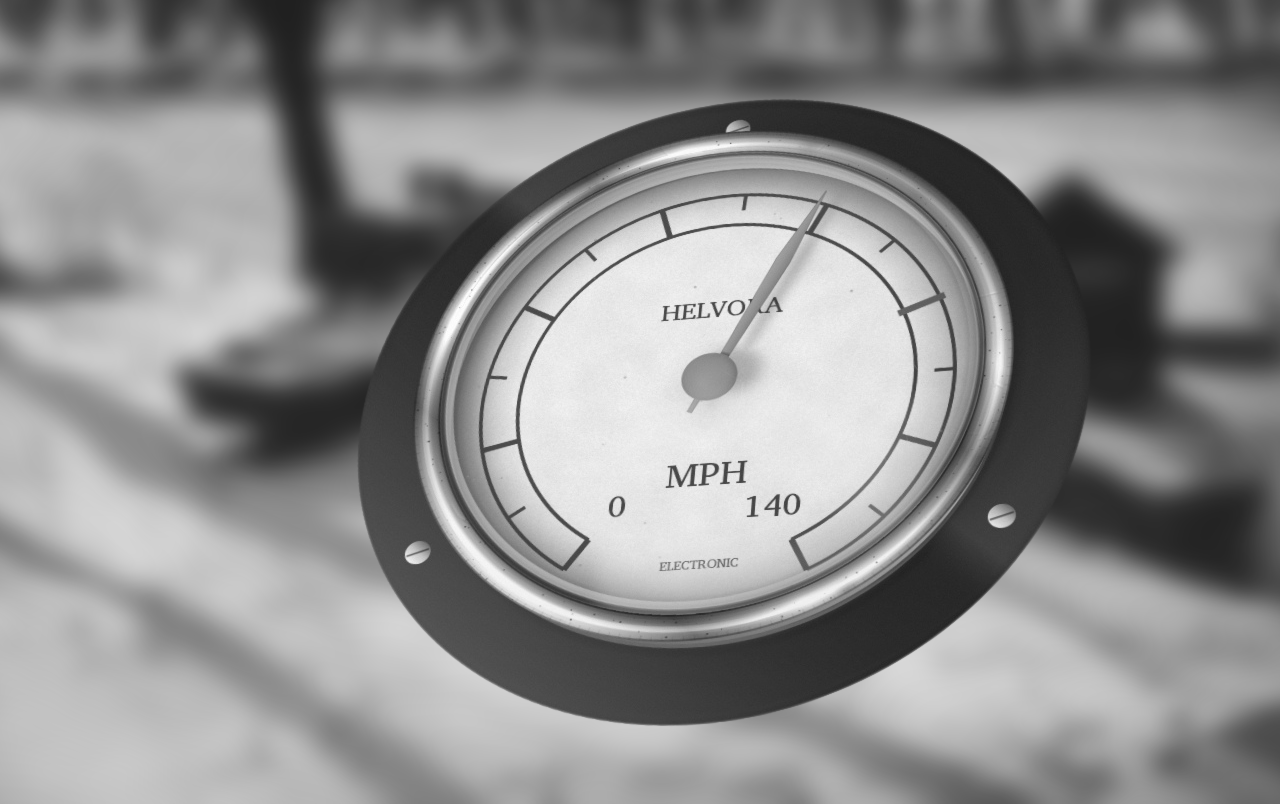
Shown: 80 mph
